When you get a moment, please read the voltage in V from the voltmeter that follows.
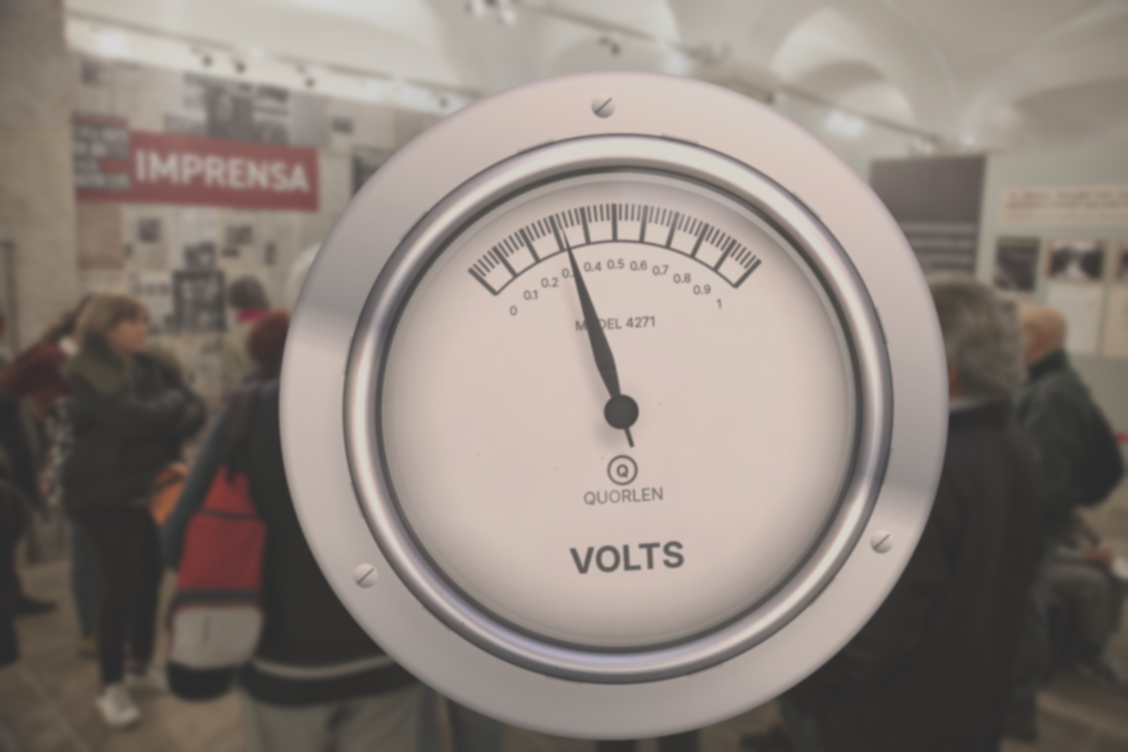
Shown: 0.32 V
